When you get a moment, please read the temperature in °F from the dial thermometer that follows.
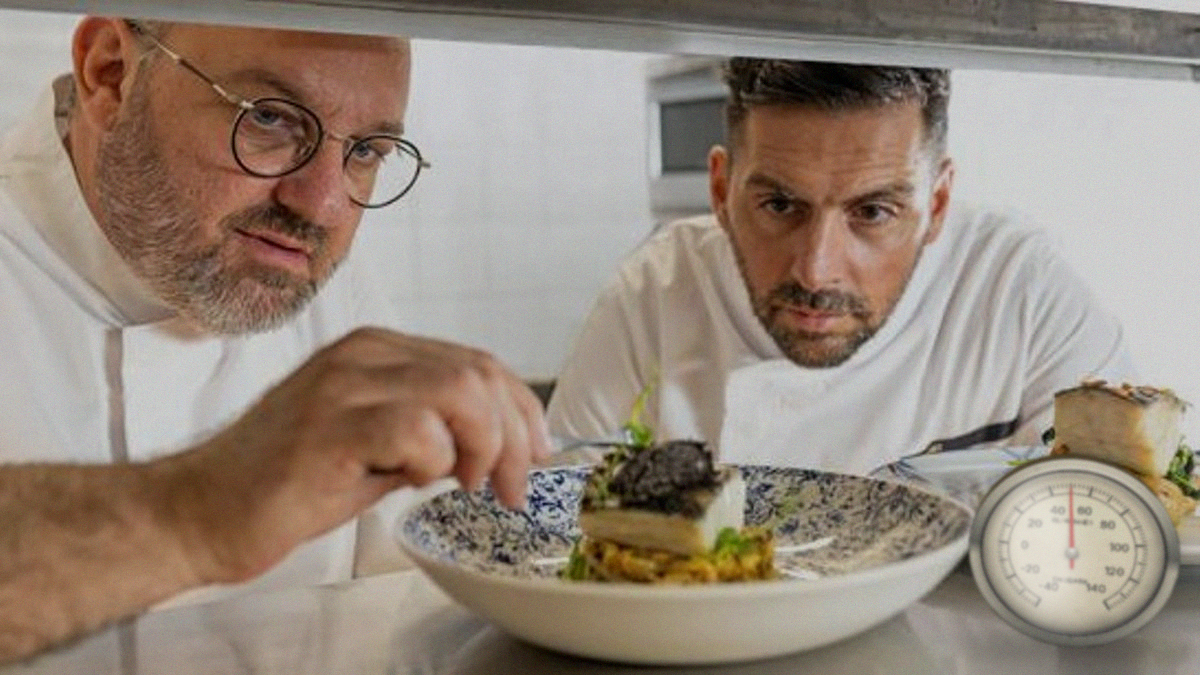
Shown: 50 °F
